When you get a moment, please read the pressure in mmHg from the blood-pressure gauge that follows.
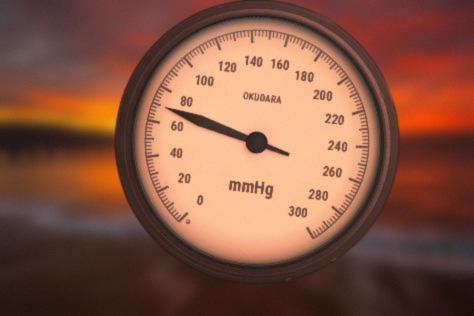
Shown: 70 mmHg
